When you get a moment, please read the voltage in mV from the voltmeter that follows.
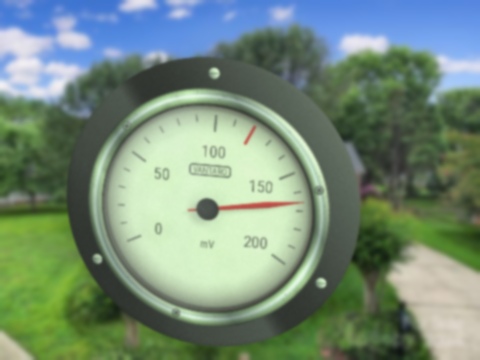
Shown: 165 mV
